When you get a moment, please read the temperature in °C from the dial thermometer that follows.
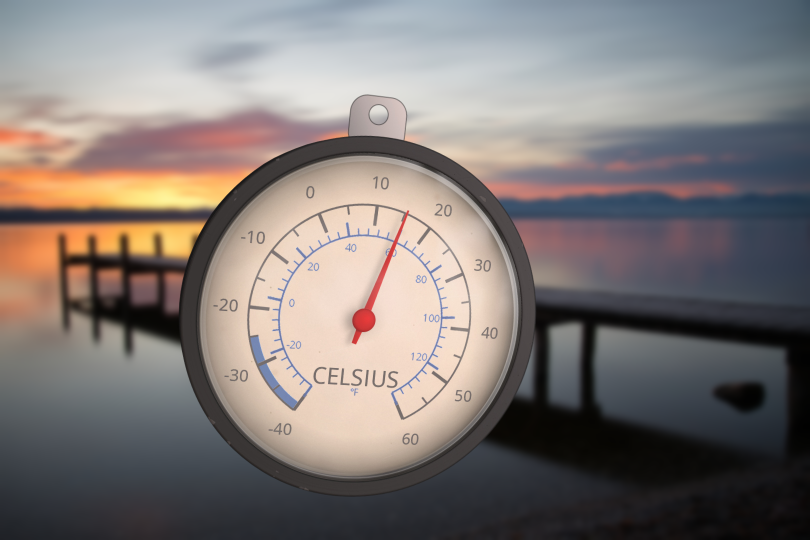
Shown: 15 °C
